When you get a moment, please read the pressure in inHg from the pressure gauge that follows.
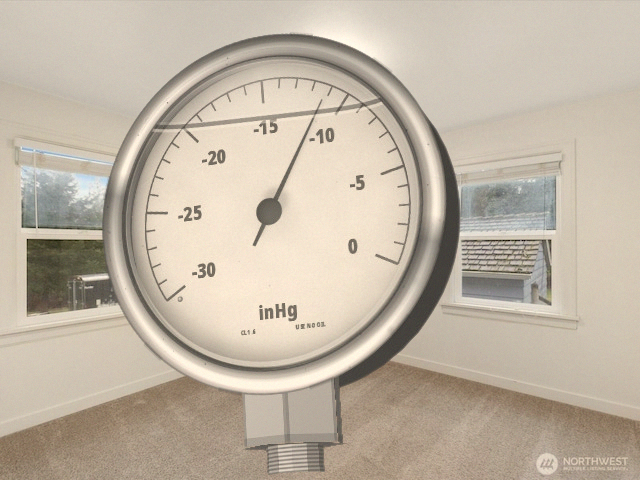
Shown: -11 inHg
